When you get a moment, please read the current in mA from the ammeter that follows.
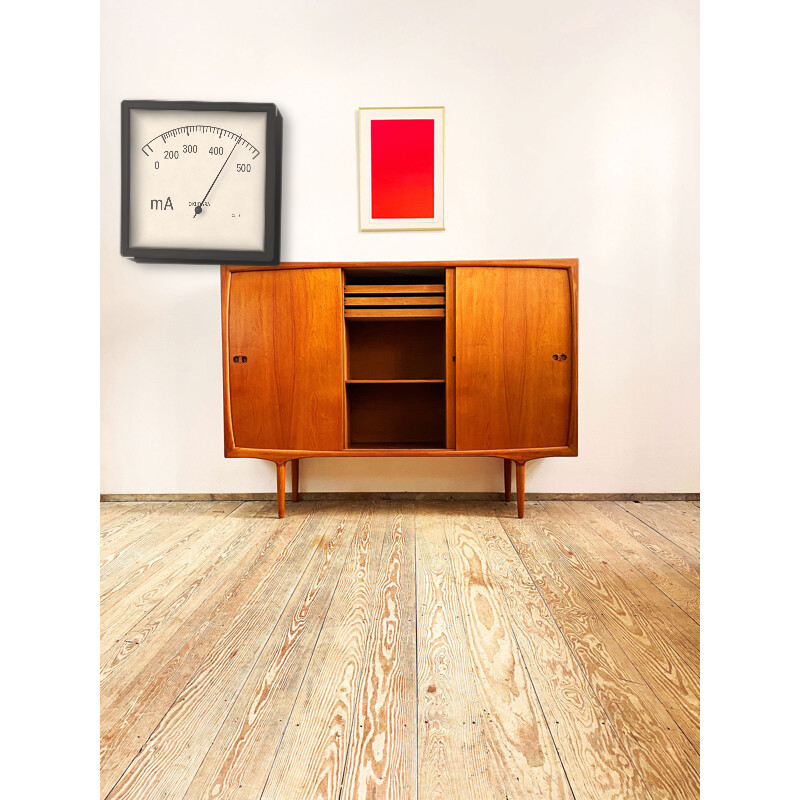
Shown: 450 mA
